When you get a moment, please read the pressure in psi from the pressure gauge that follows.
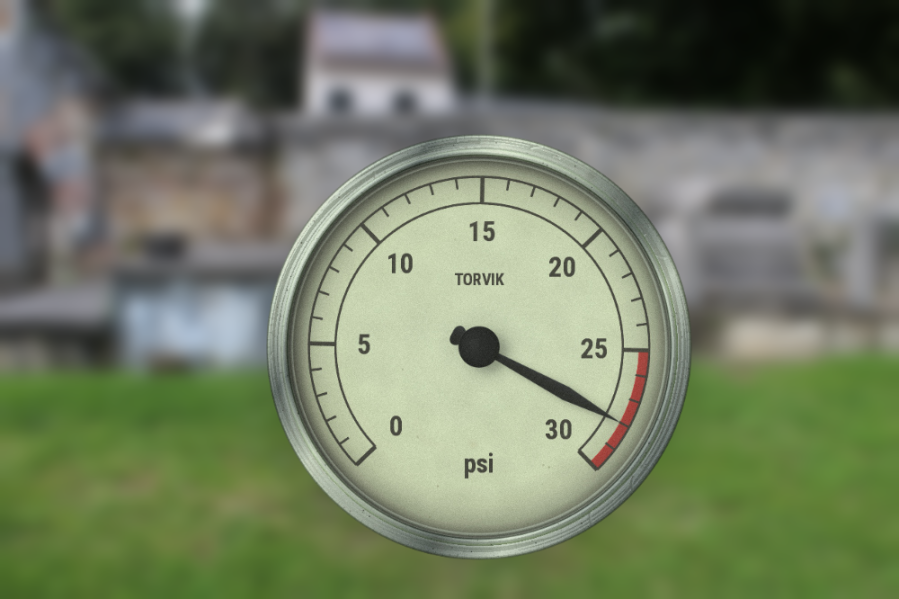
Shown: 28 psi
